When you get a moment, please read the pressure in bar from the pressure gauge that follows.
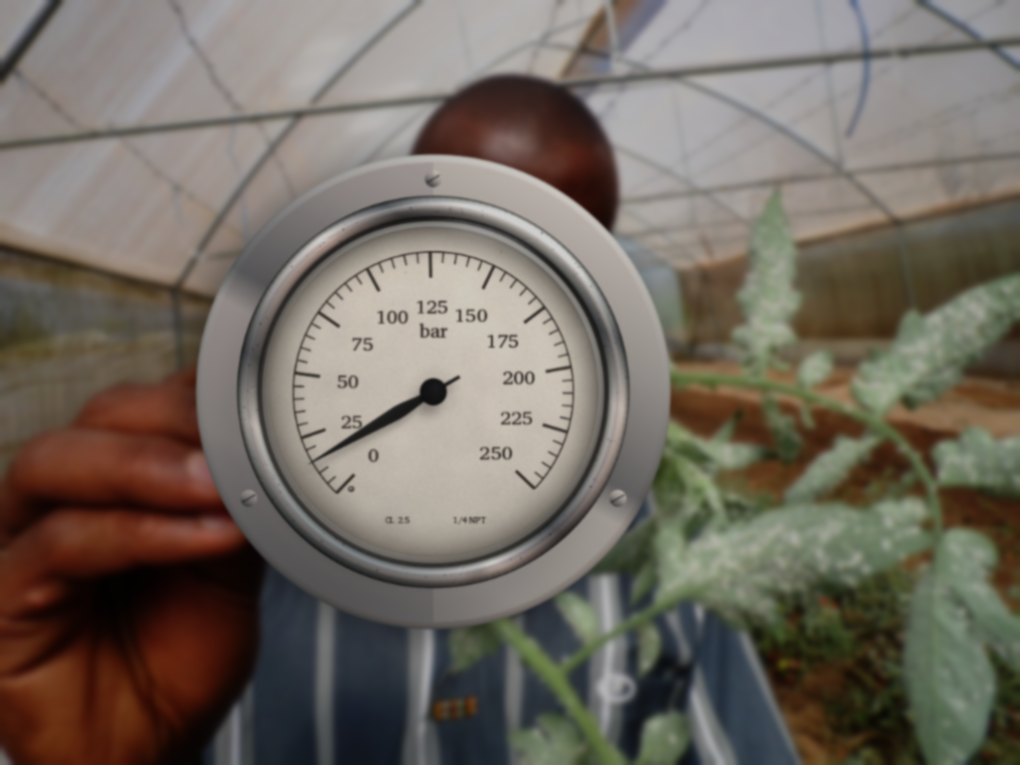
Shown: 15 bar
